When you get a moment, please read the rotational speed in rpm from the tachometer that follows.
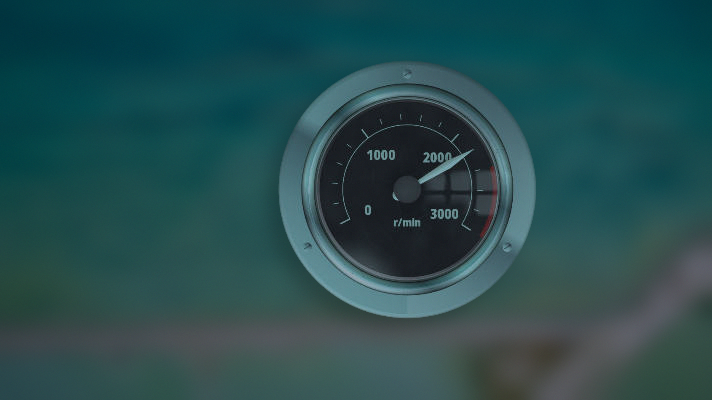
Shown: 2200 rpm
